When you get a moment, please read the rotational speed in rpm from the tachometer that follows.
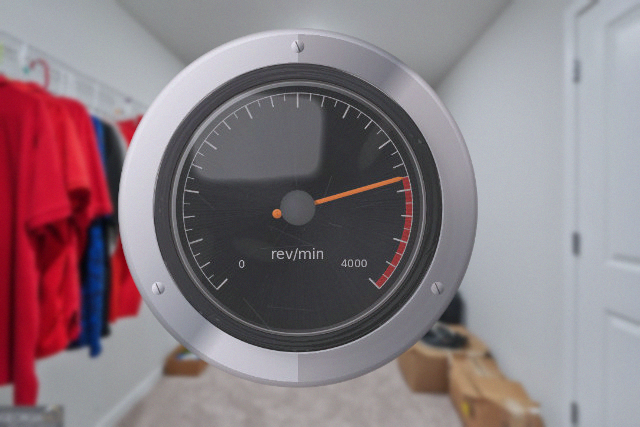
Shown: 3100 rpm
